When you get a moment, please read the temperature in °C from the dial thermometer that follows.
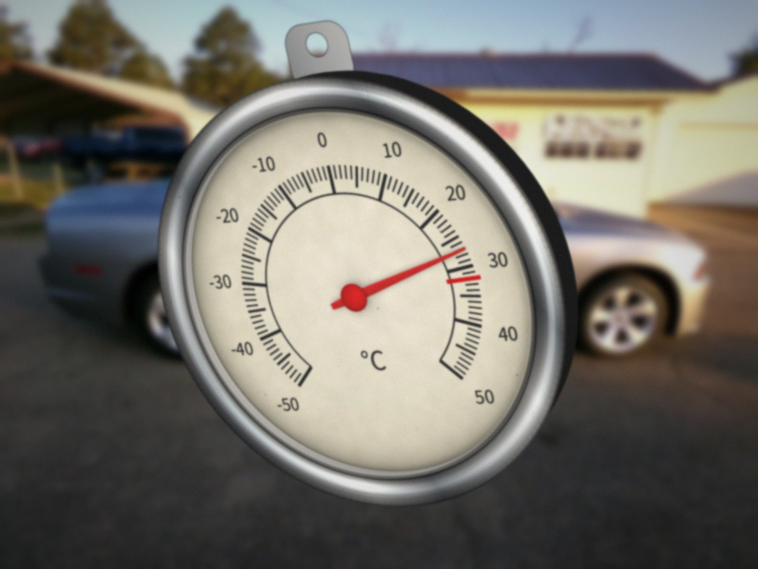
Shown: 27 °C
